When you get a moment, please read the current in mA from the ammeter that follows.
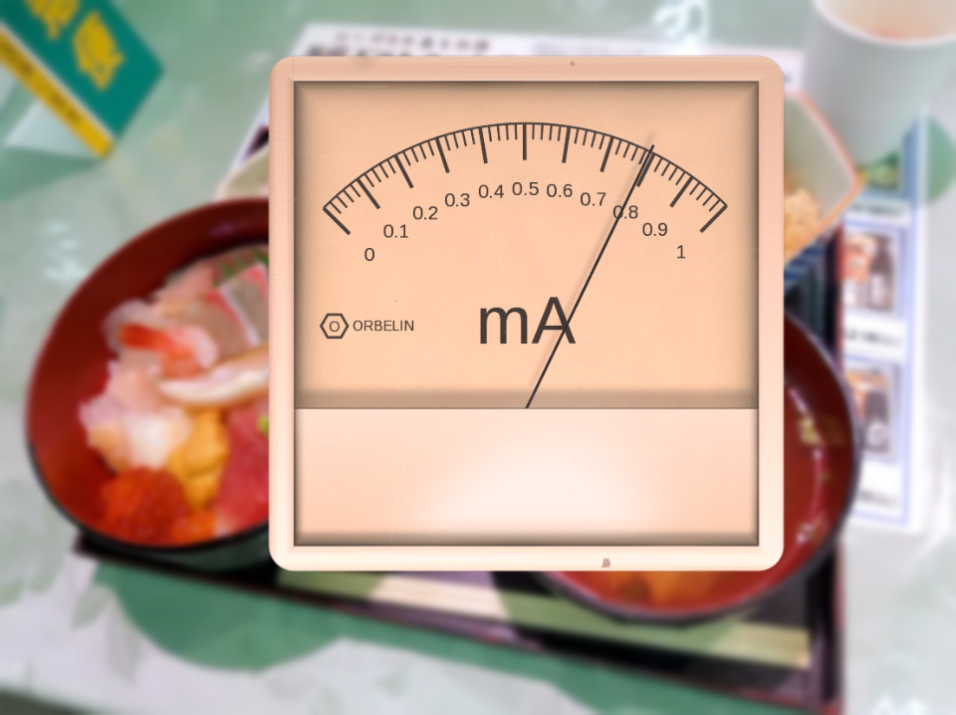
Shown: 0.79 mA
